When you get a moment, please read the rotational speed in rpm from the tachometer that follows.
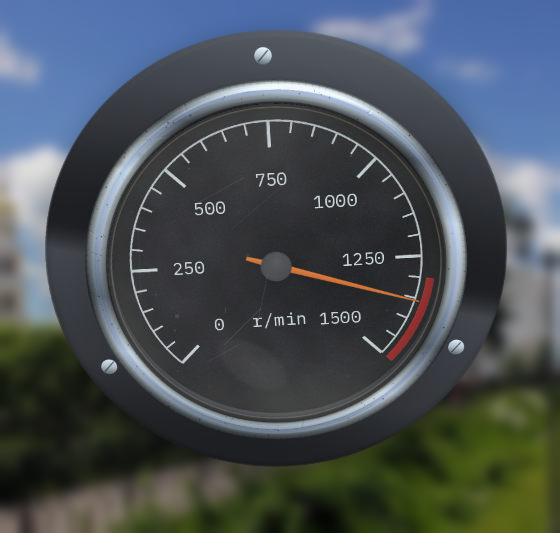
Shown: 1350 rpm
